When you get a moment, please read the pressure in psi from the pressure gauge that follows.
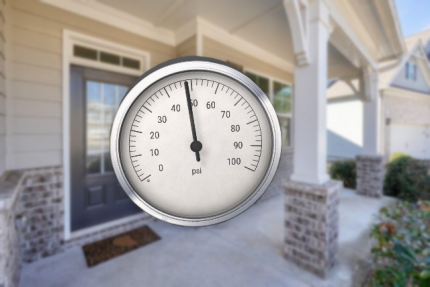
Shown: 48 psi
